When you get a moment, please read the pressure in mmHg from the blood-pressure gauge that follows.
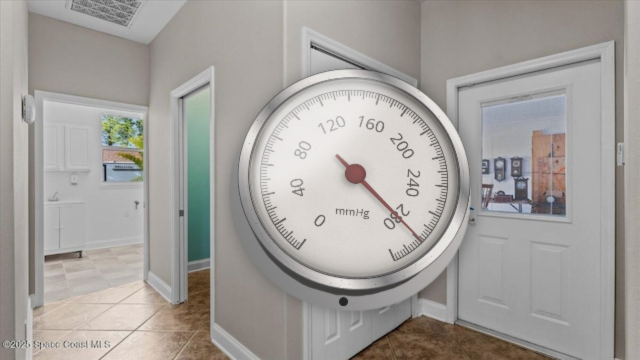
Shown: 280 mmHg
